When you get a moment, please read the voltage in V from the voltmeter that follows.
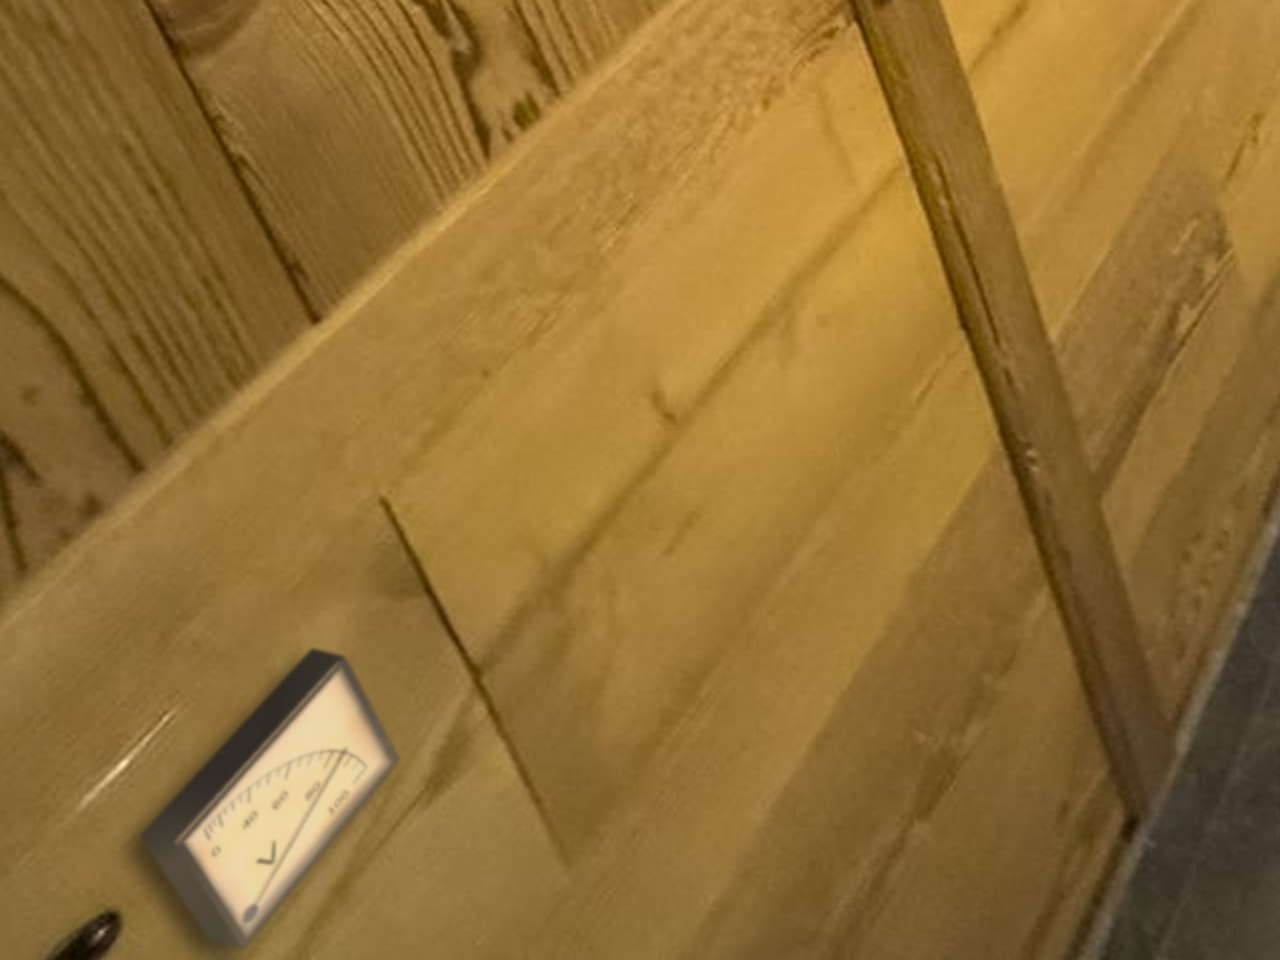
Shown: 85 V
